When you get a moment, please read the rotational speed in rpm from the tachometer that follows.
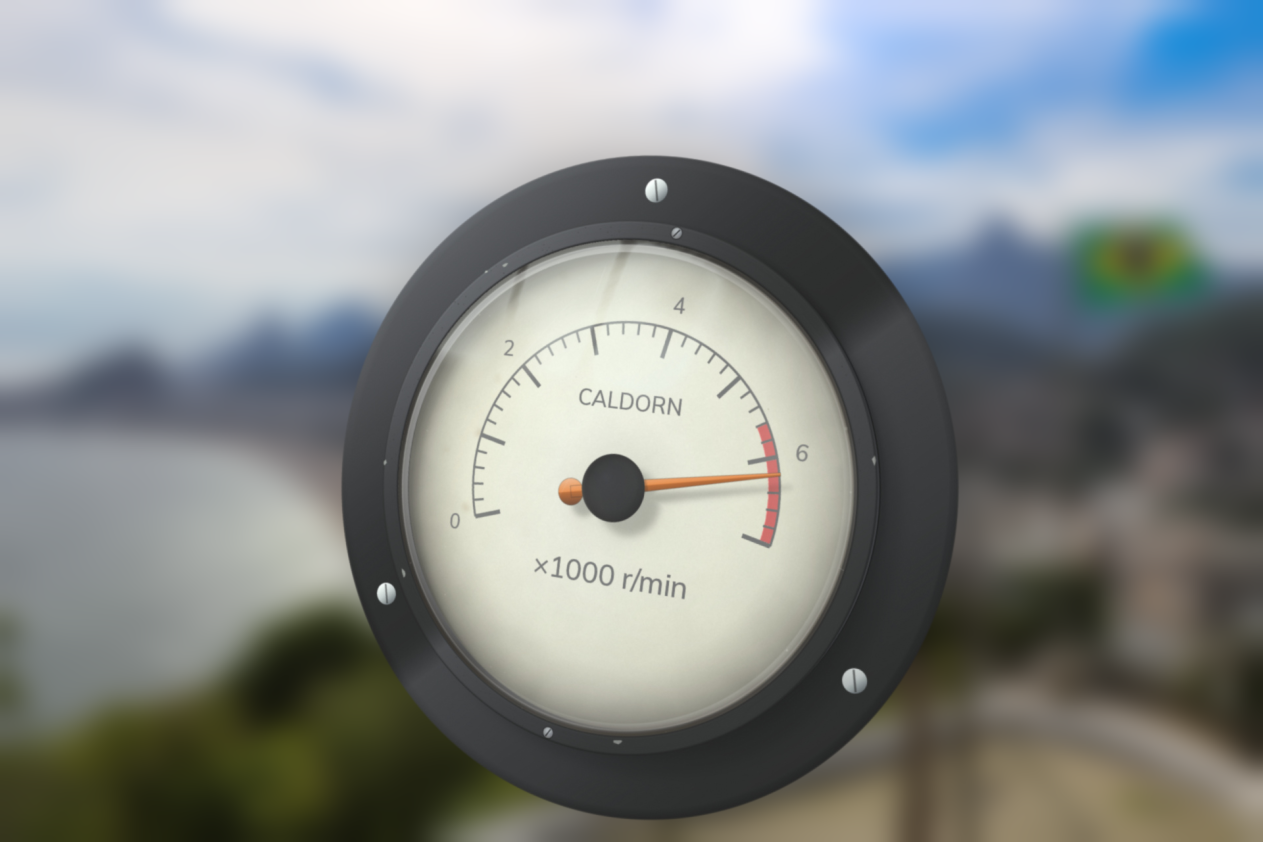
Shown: 6200 rpm
